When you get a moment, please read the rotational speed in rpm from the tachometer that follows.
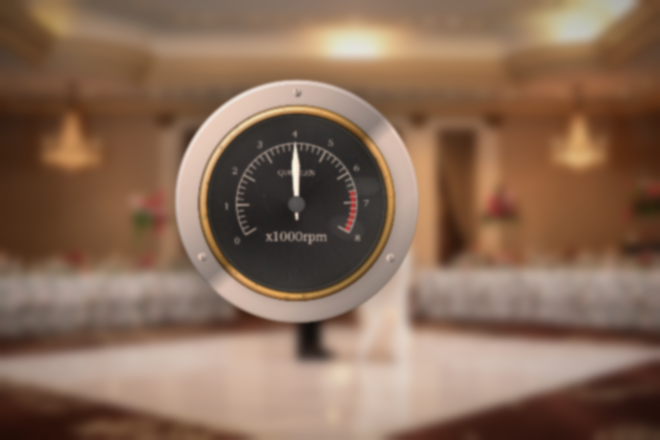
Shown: 4000 rpm
